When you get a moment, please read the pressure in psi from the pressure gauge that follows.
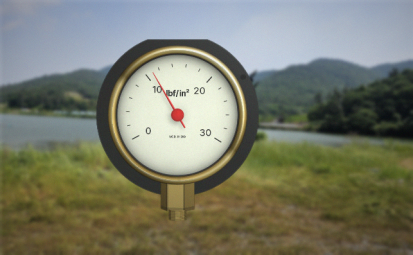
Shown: 11 psi
